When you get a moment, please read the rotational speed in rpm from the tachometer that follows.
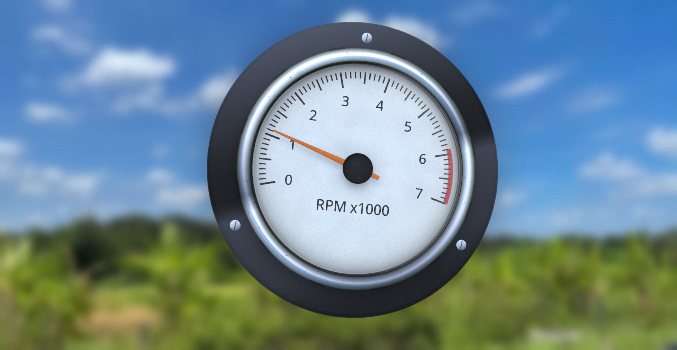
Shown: 1100 rpm
